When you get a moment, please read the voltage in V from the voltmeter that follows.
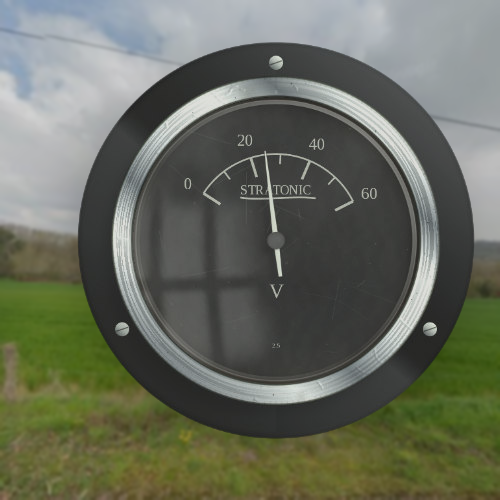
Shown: 25 V
